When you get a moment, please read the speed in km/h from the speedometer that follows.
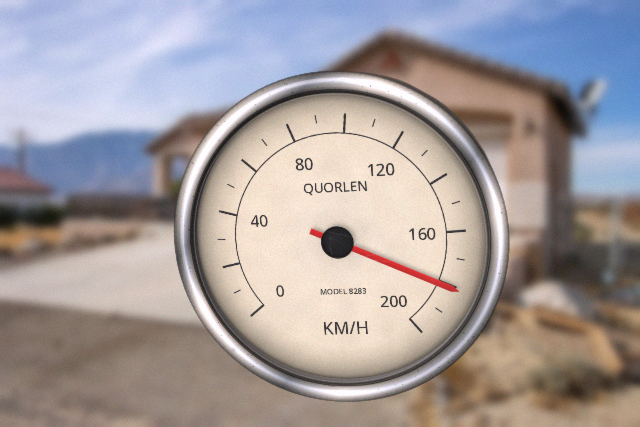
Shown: 180 km/h
